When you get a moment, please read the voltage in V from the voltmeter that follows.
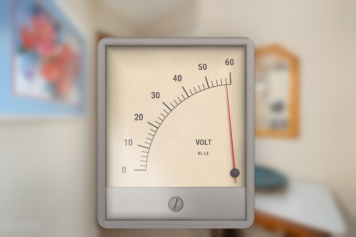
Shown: 58 V
